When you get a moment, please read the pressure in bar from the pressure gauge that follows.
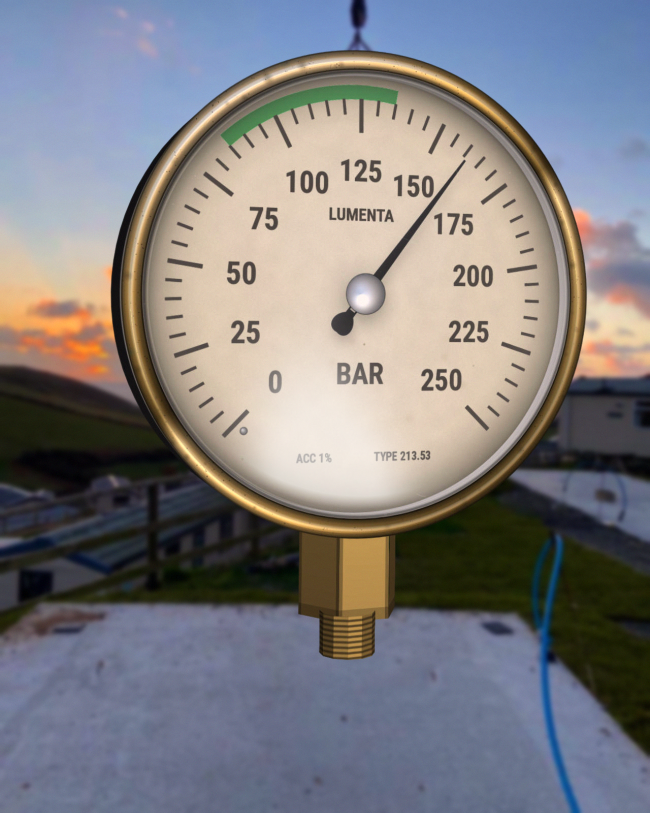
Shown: 160 bar
